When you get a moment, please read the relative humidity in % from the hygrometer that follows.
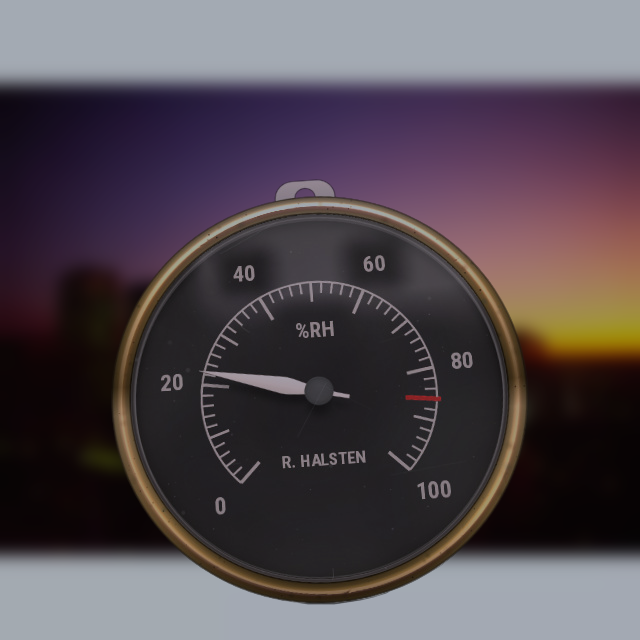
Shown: 22 %
